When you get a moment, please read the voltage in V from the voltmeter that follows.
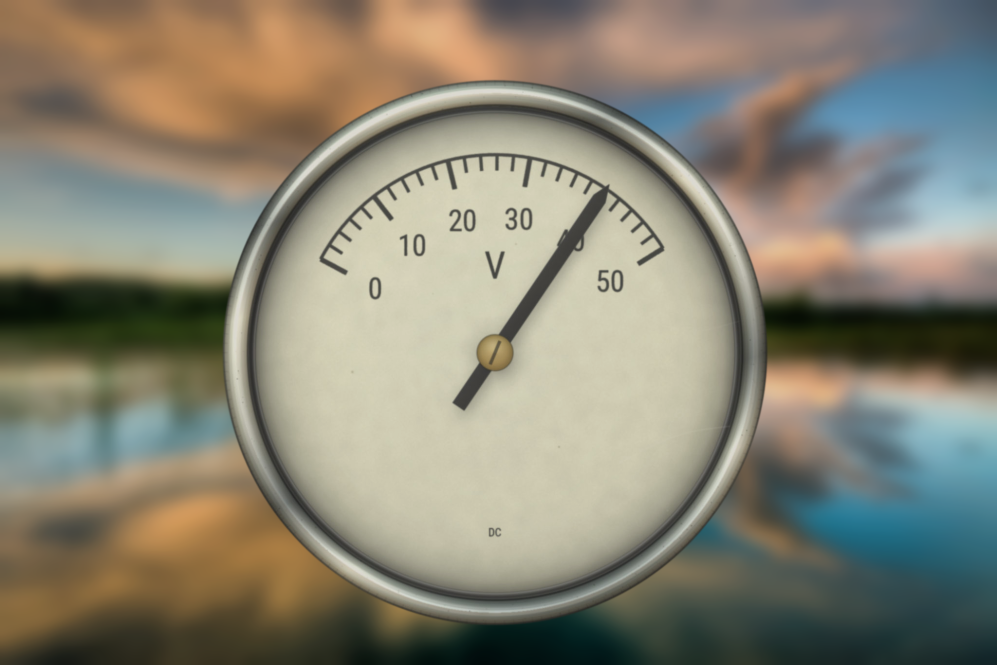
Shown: 40 V
